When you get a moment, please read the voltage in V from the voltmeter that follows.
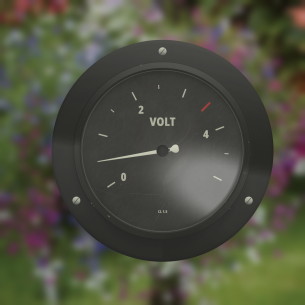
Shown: 0.5 V
